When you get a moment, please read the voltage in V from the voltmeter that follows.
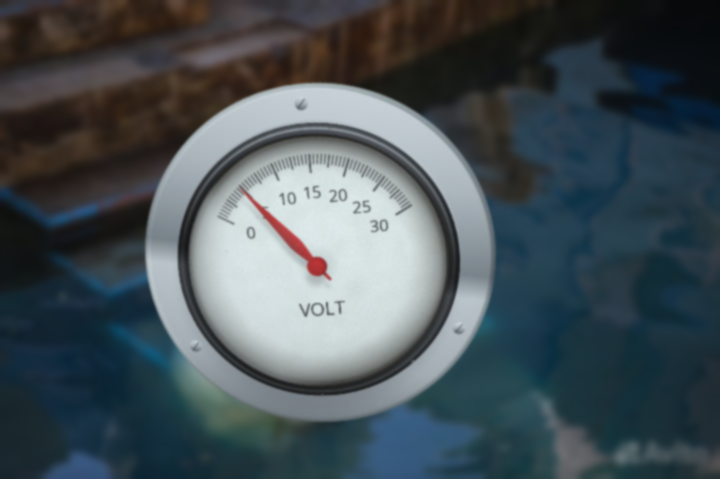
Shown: 5 V
